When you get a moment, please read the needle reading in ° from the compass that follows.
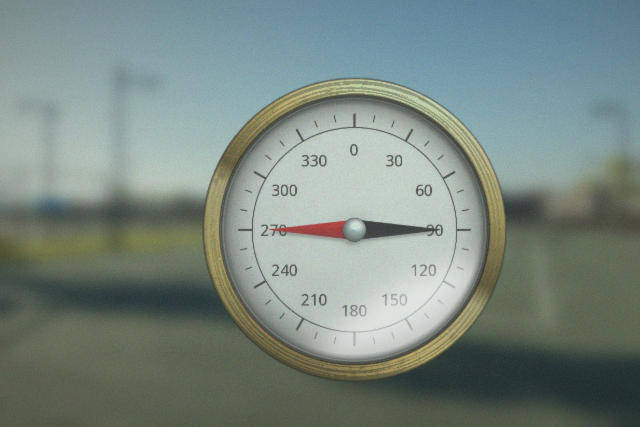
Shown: 270 °
